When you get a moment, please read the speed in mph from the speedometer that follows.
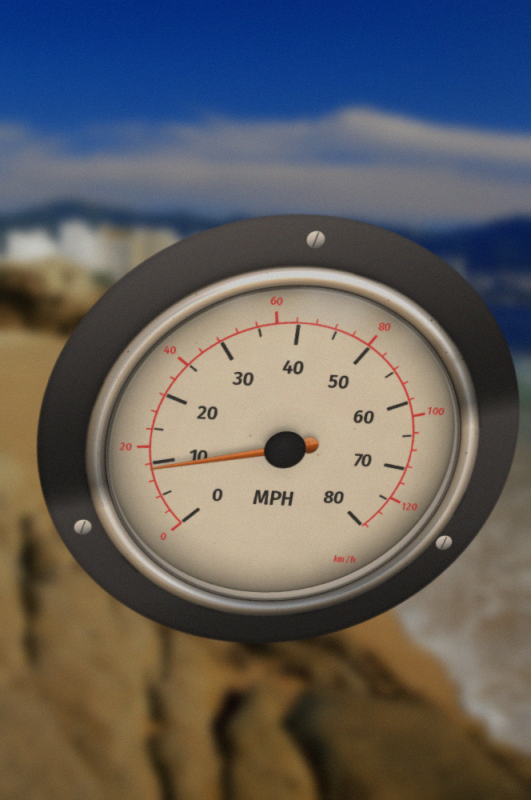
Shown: 10 mph
